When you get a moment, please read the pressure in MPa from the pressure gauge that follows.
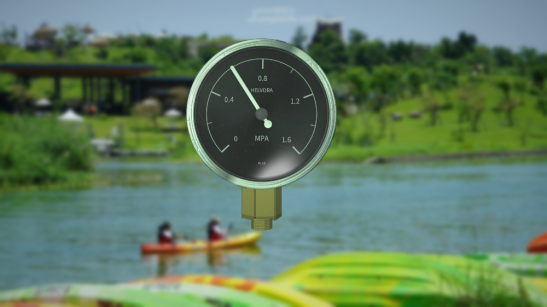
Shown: 0.6 MPa
